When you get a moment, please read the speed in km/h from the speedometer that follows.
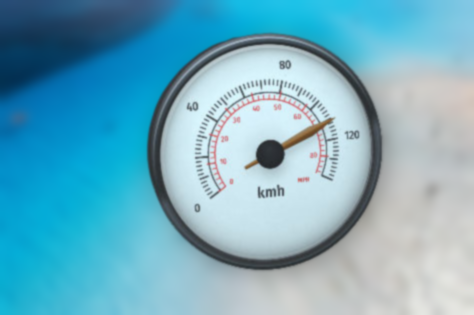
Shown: 110 km/h
